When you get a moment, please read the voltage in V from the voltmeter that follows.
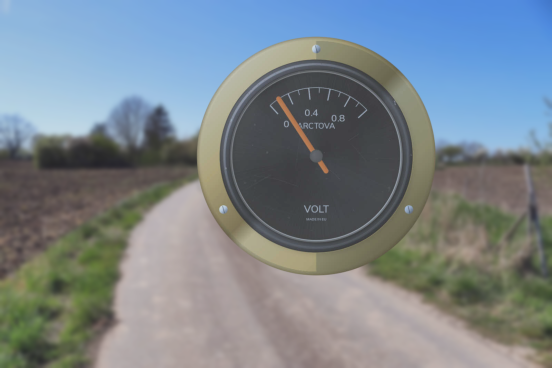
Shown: 0.1 V
